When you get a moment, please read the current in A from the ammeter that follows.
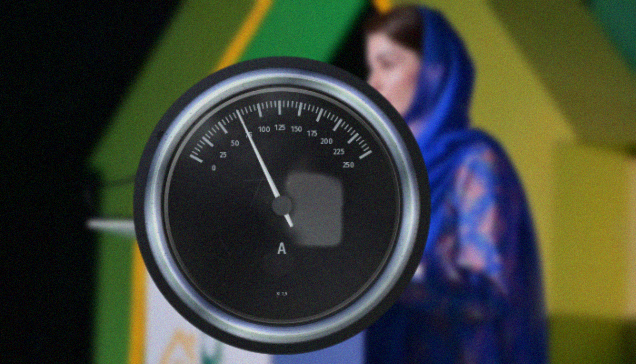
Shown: 75 A
